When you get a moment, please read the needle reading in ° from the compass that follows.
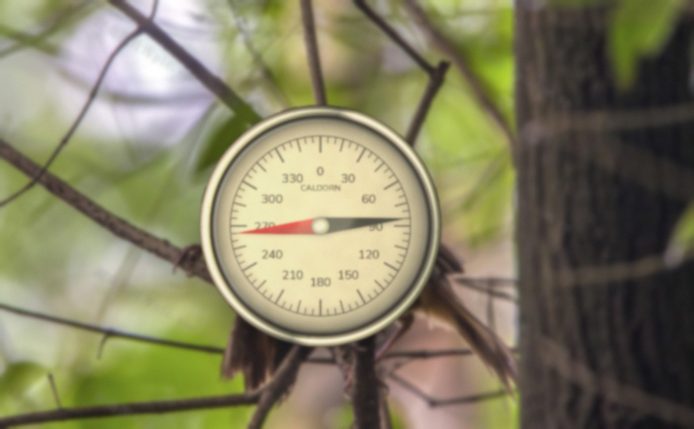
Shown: 265 °
